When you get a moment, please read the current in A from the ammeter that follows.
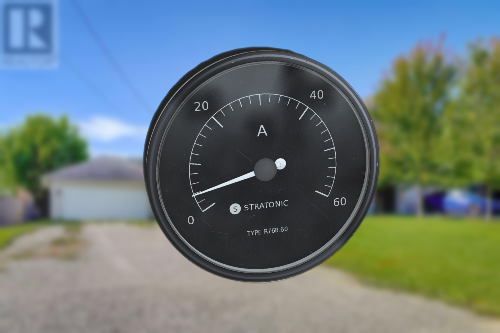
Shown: 4 A
